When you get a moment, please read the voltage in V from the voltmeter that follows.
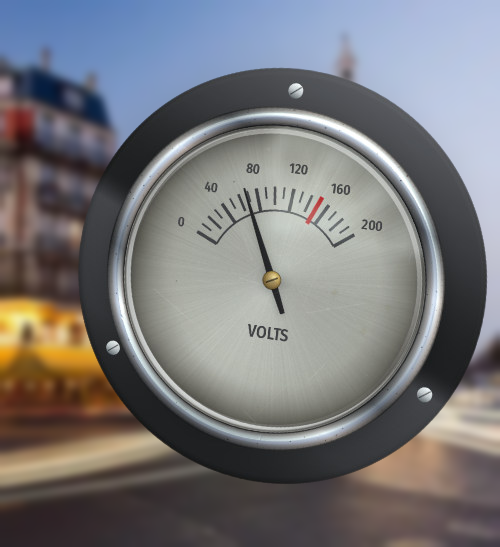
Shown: 70 V
